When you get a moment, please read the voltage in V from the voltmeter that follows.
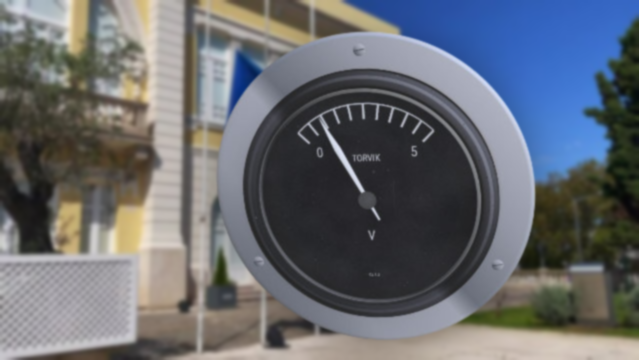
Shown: 1 V
